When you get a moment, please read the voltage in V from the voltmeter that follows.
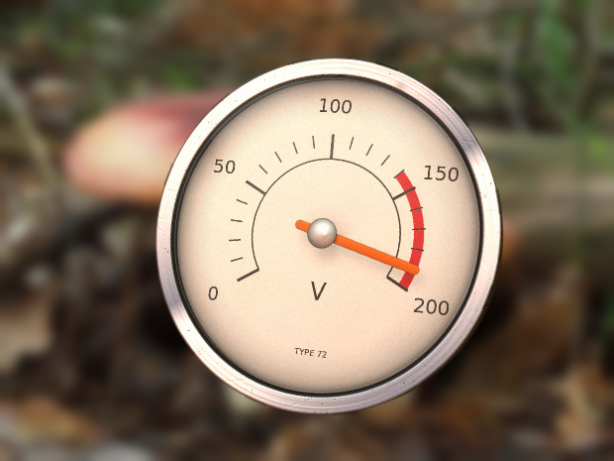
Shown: 190 V
